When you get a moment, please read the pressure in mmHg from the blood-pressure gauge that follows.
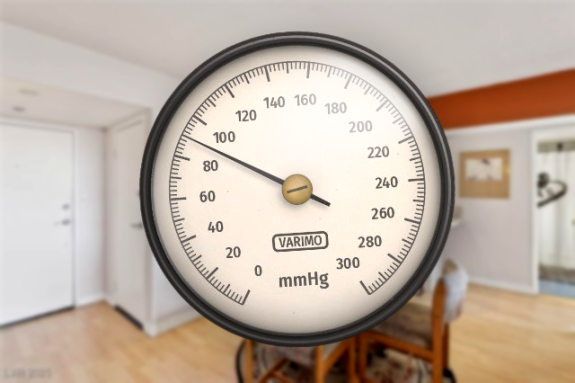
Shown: 90 mmHg
